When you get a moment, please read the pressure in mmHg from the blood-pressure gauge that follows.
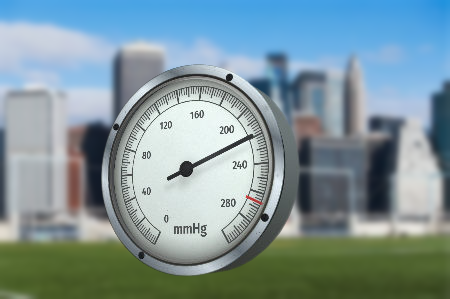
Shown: 220 mmHg
